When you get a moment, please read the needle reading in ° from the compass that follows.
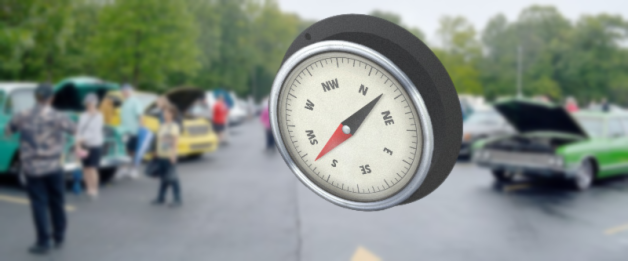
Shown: 200 °
